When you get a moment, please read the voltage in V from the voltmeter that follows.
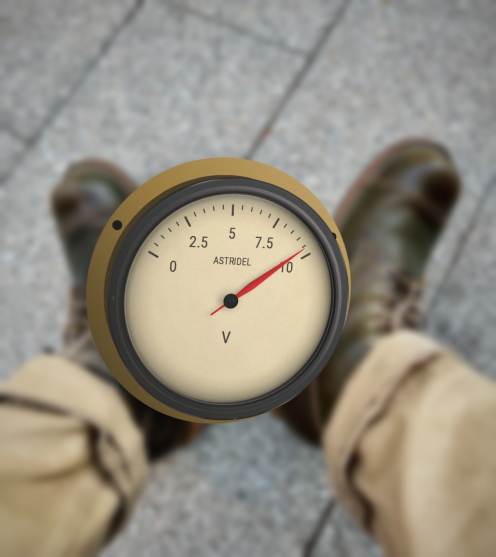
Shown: 9.5 V
